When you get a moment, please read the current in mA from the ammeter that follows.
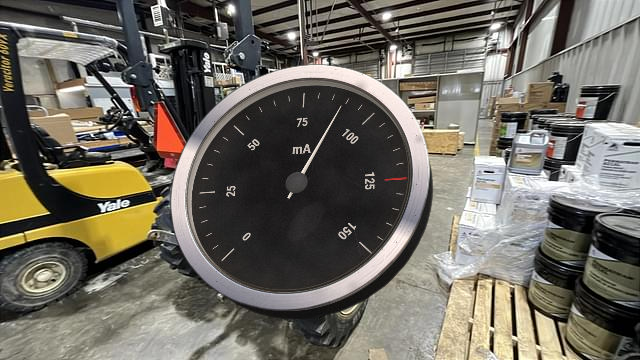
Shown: 90 mA
